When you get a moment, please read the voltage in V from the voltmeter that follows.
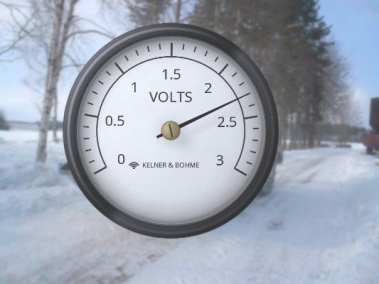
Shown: 2.3 V
